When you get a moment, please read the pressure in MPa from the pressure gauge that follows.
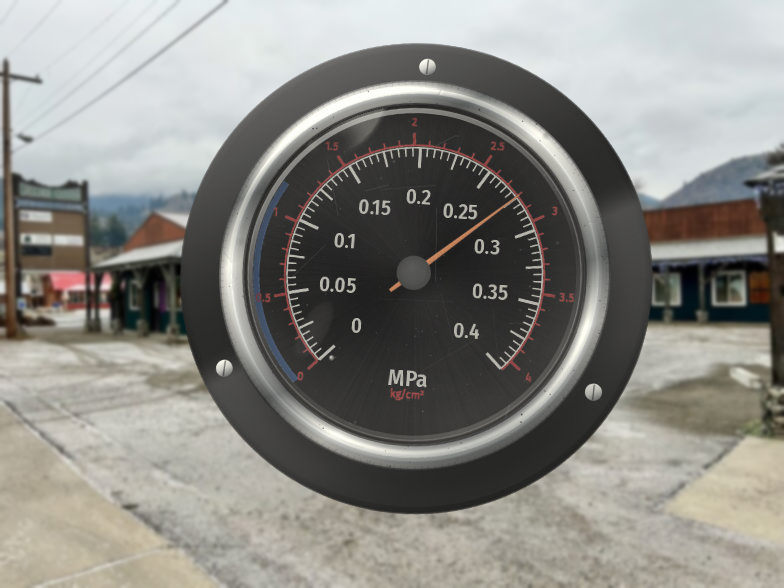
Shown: 0.275 MPa
